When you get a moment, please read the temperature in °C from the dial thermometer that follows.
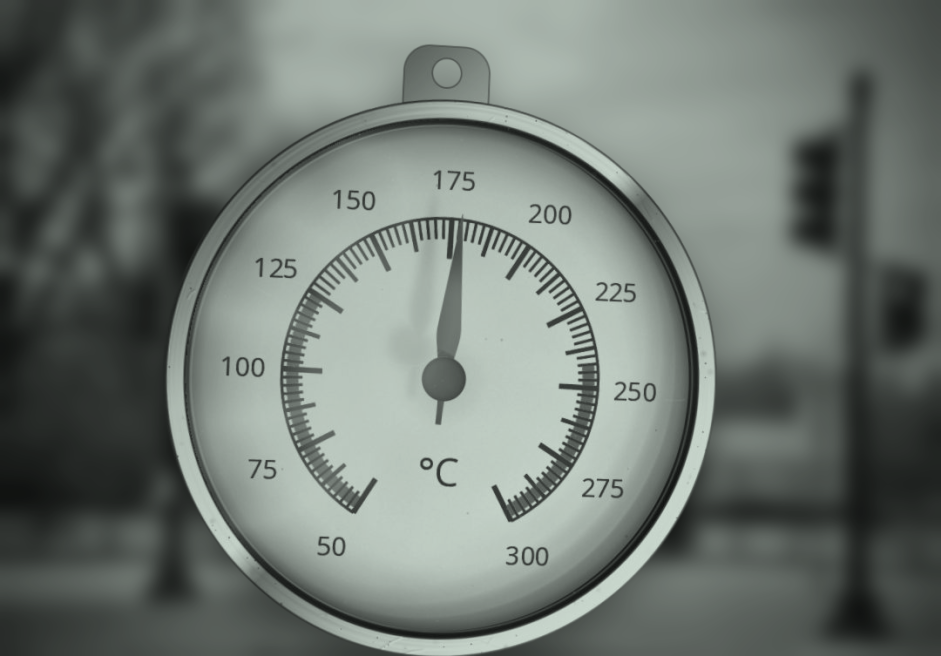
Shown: 177.5 °C
